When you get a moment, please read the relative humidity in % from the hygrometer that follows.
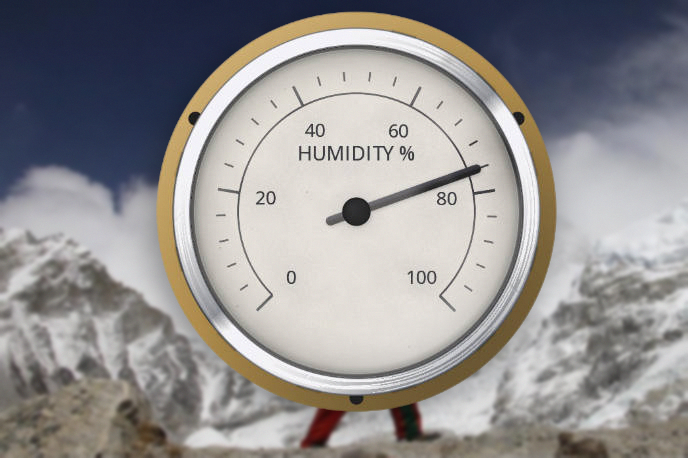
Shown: 76 %
